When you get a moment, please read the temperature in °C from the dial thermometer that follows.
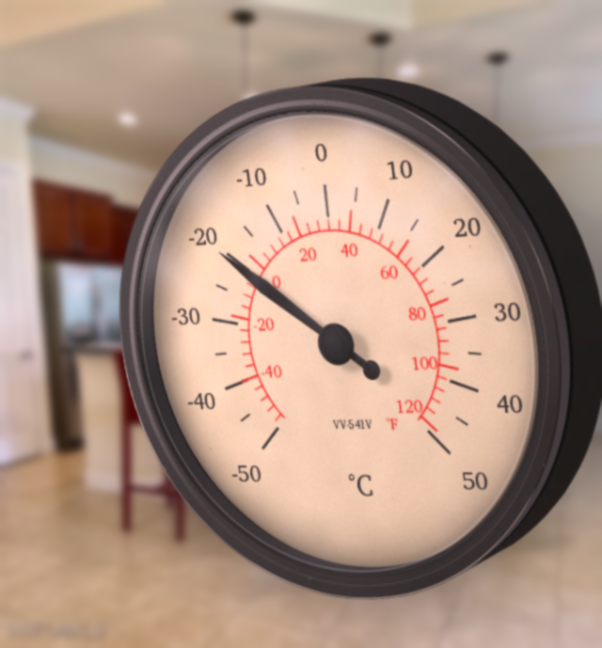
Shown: -20 °C
